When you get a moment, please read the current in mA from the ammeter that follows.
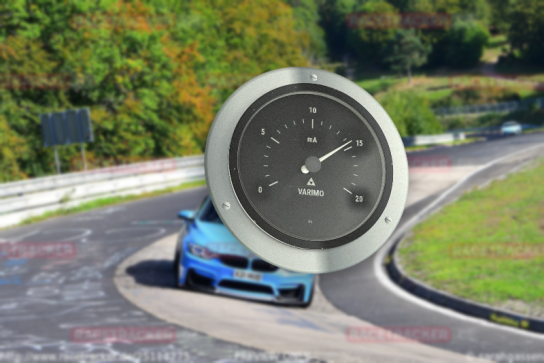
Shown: 14.5 mA
